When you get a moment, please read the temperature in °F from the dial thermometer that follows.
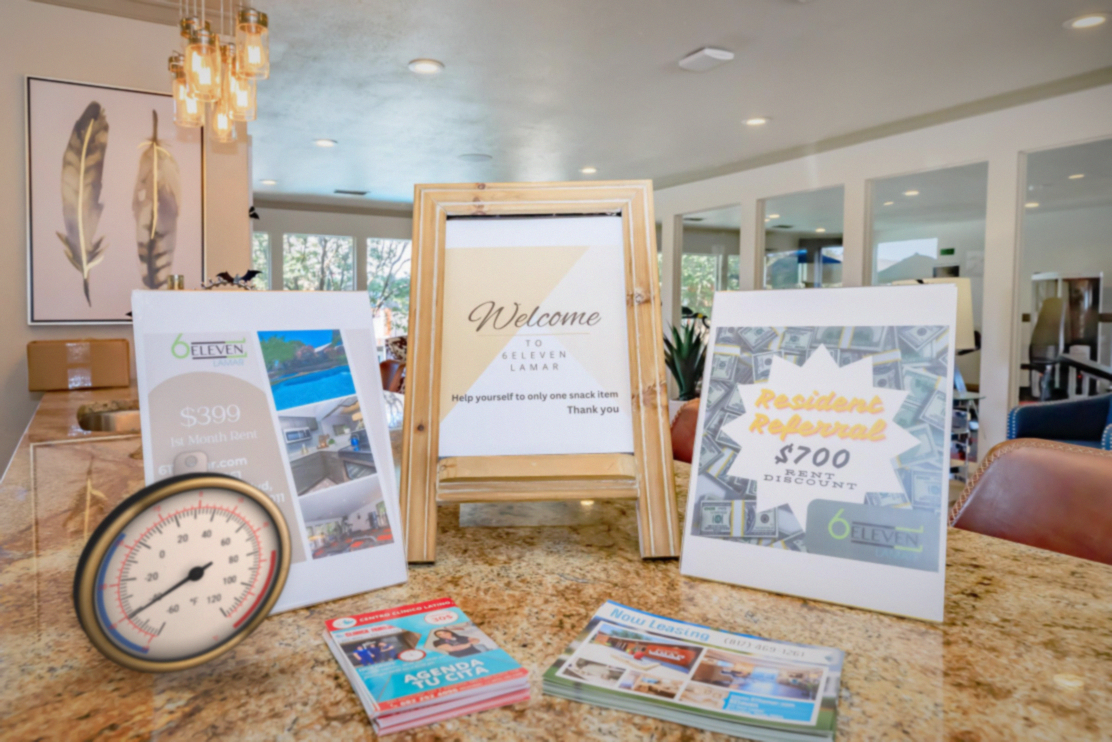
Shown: -40 °F
